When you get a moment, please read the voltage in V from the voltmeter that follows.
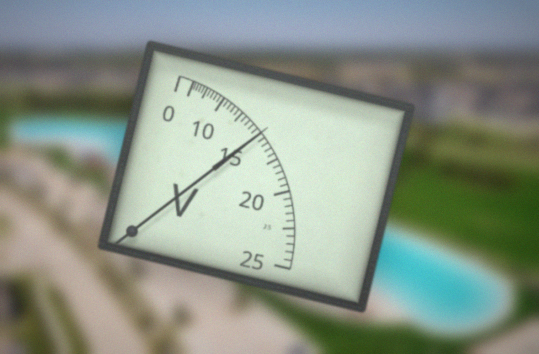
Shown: 15 V
